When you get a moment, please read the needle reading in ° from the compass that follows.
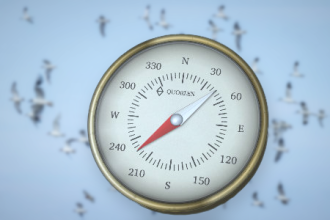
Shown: 225 °
